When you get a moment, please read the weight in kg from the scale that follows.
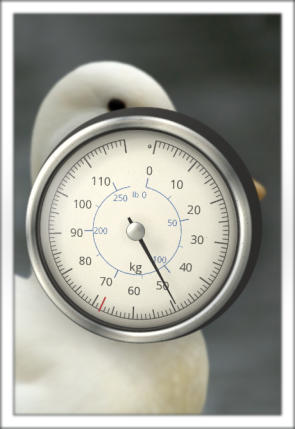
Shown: 49 kg
